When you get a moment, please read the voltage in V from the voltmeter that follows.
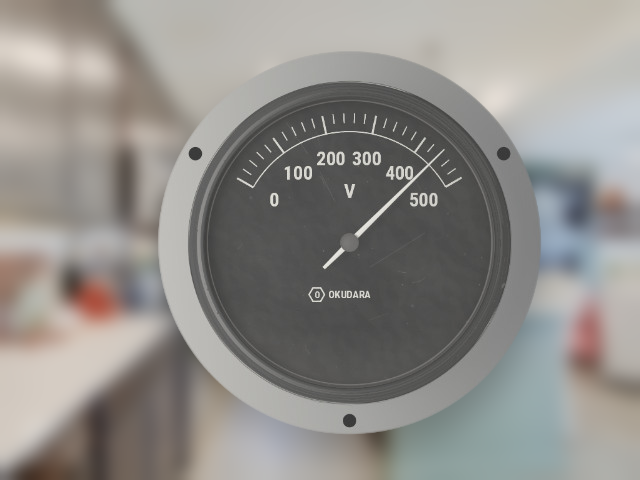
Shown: 440 V
